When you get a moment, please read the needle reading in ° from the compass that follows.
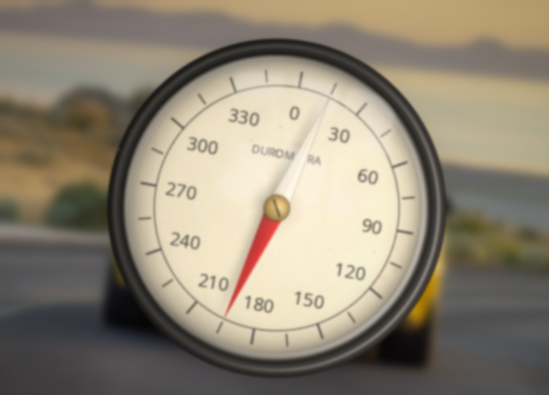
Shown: 195 °
